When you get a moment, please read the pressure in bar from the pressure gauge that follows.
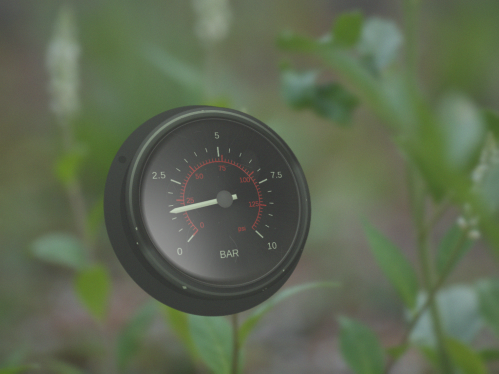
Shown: 1.25 bar
